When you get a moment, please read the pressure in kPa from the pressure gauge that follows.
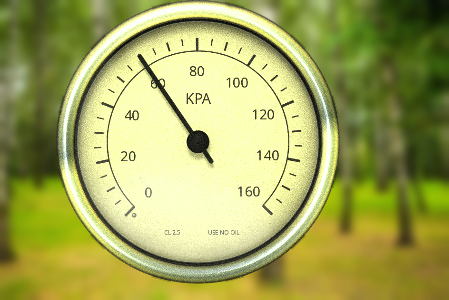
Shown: 60 kPa
